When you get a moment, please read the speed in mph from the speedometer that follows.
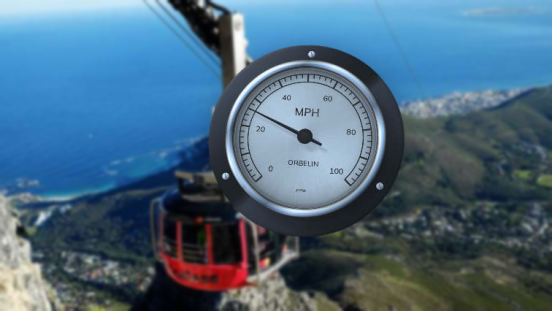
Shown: 26 mph
